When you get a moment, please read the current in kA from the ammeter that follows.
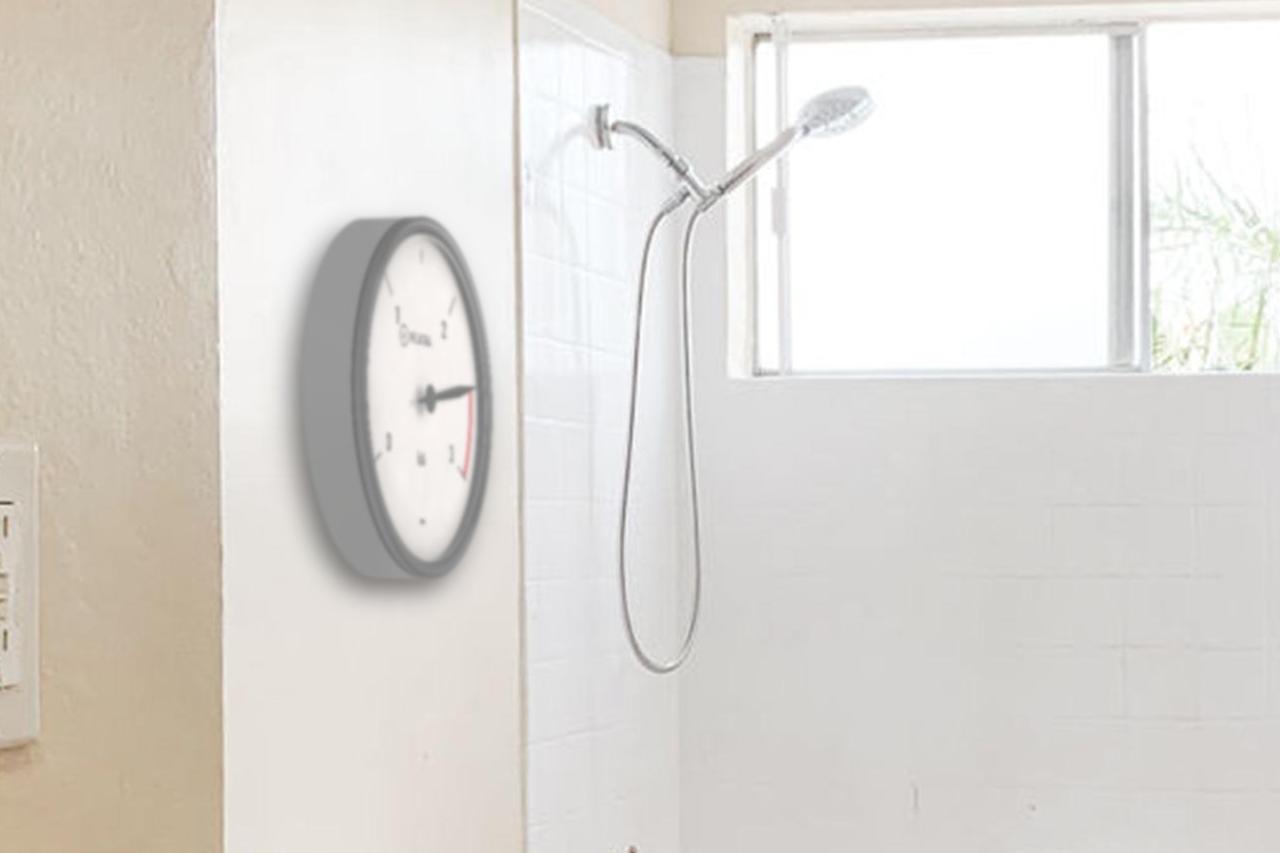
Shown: 2.5 kA
